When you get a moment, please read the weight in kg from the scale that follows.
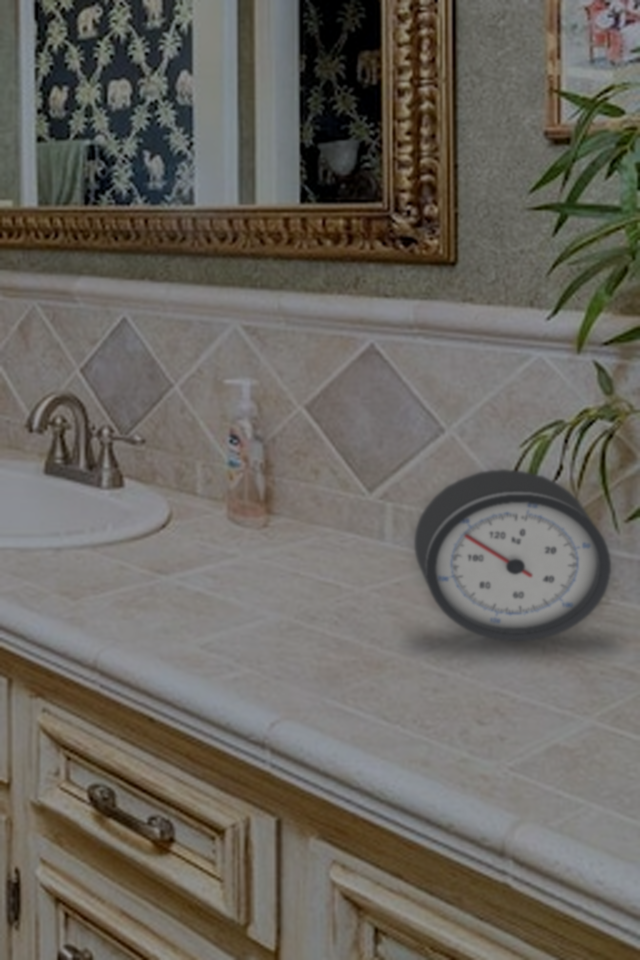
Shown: 110 kg
